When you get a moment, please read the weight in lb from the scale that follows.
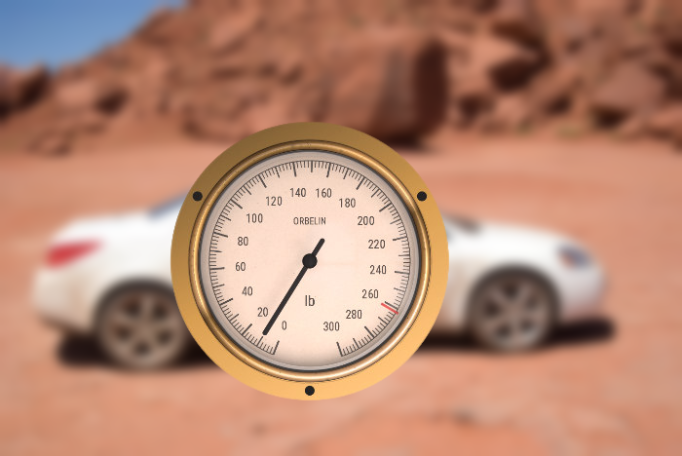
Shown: 10 lb
